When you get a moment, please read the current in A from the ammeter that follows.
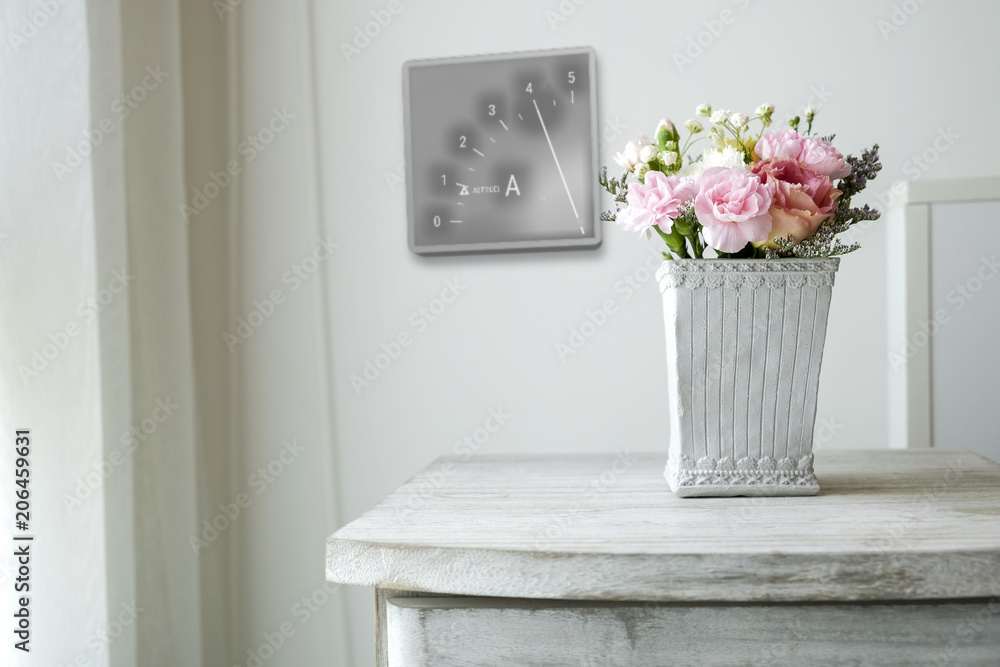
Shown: 4 A
